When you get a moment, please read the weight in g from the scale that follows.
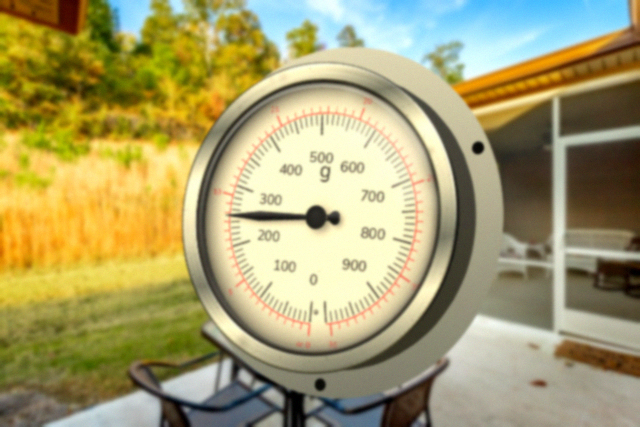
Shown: 250 g
